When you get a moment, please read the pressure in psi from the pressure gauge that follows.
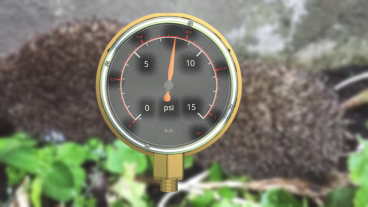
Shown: 8 psi
